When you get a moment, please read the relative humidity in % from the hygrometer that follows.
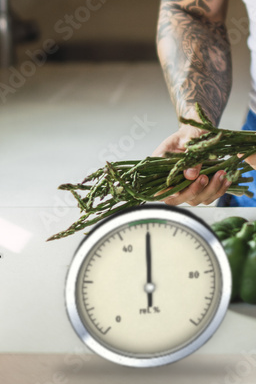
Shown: 50 %
